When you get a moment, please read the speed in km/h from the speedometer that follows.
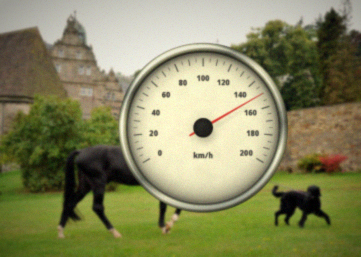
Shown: 150 km/h
